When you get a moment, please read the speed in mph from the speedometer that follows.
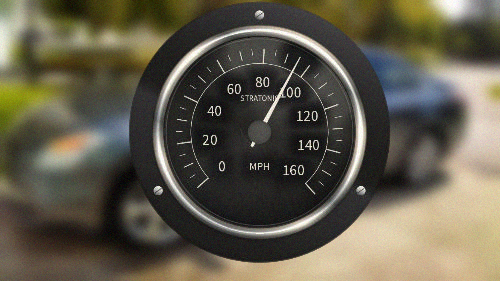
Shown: 95 mph
